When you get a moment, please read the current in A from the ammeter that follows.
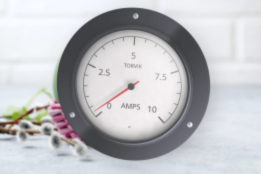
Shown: 0.25 A
